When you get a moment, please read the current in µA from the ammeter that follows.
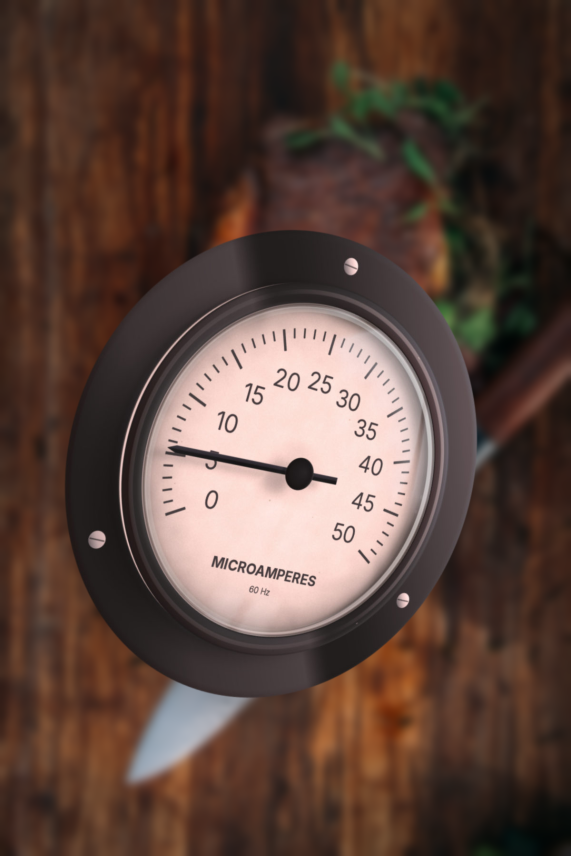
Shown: 5.5 µA
